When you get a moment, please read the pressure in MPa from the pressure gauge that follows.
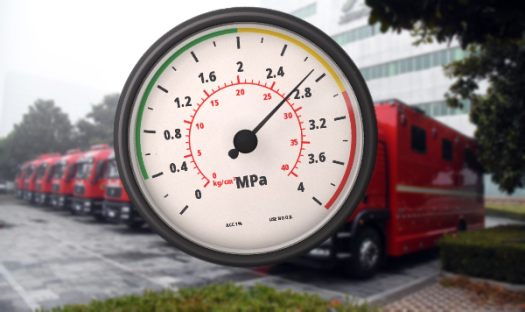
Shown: 2.7 MPa
